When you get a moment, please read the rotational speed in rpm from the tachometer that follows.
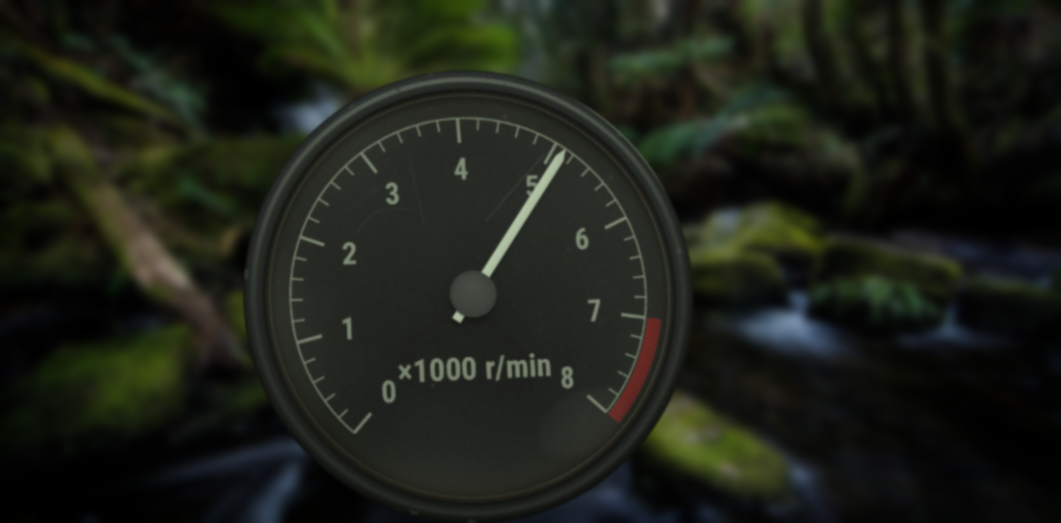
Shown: 5100 rpm
